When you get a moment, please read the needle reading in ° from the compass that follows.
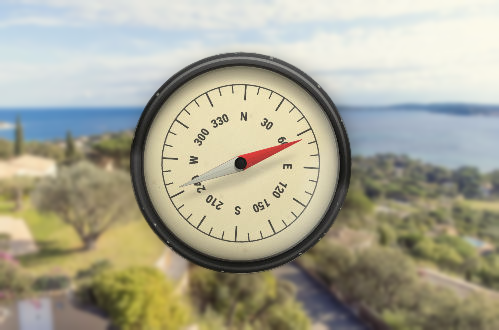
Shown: 65 °
